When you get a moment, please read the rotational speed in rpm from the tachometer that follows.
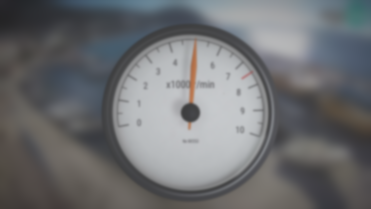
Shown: 5000 rpm
